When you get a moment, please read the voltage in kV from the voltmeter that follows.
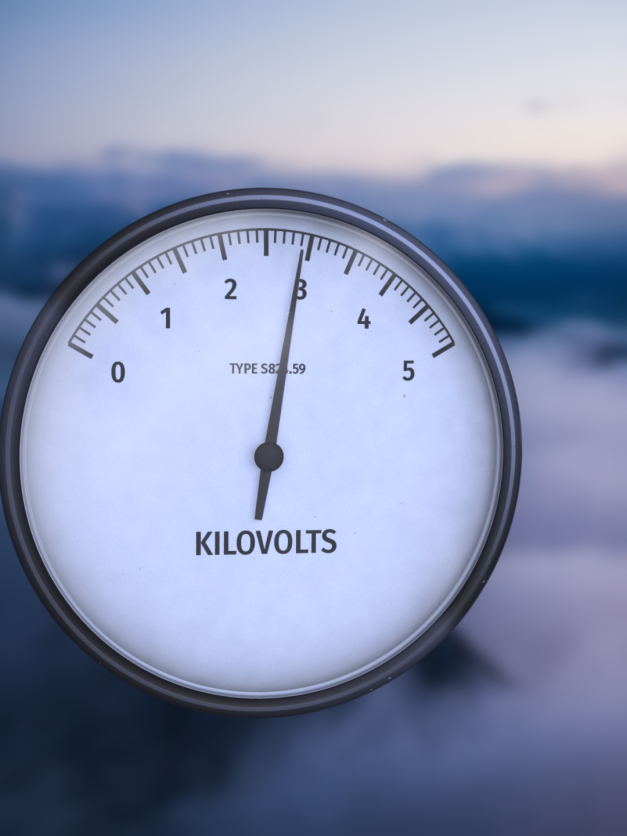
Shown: 2.9 kV
